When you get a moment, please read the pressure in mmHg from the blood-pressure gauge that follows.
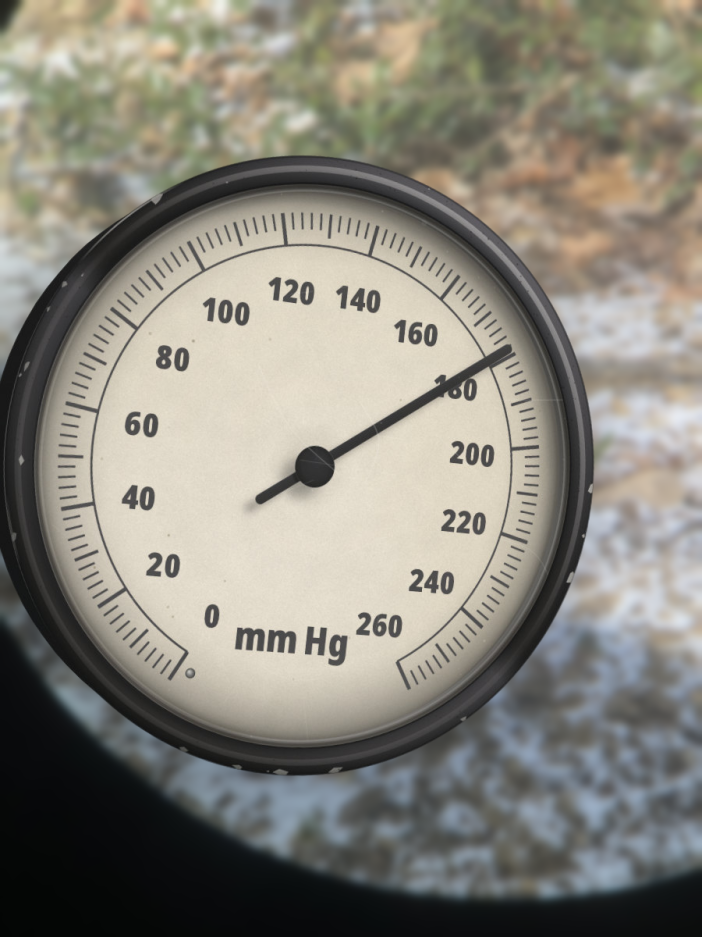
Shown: 178 mmHg
